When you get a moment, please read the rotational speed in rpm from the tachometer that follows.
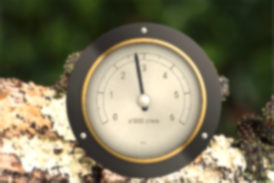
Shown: 2750 rpm
